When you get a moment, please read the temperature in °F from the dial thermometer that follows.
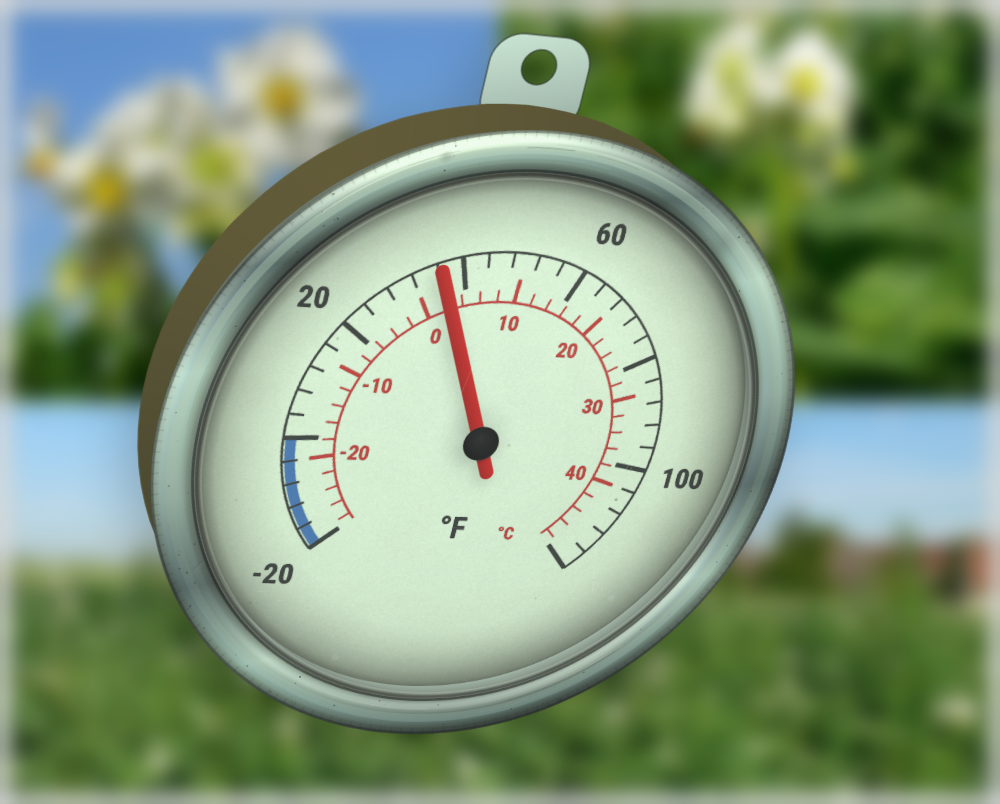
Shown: 36 °F
